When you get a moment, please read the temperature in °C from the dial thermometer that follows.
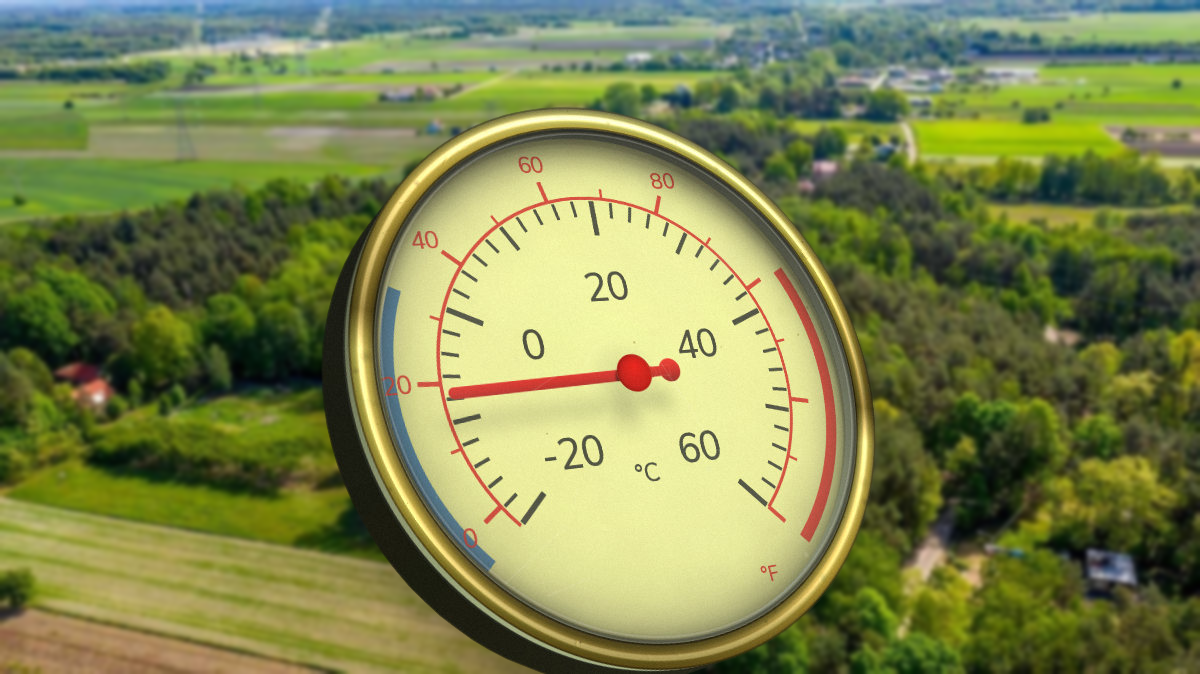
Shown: -8 °C
